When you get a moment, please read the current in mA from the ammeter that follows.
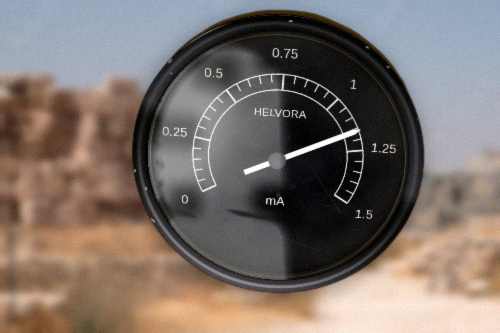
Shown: 1.15 mA
